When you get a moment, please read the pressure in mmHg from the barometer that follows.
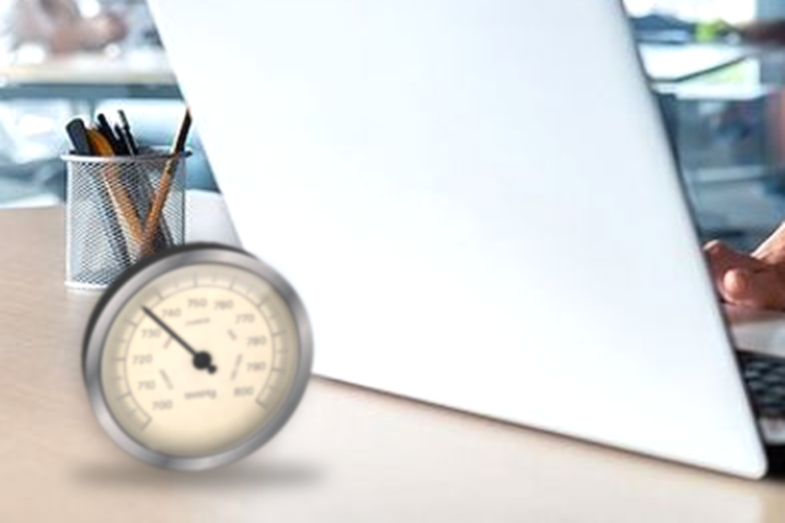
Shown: 735 mmHg
